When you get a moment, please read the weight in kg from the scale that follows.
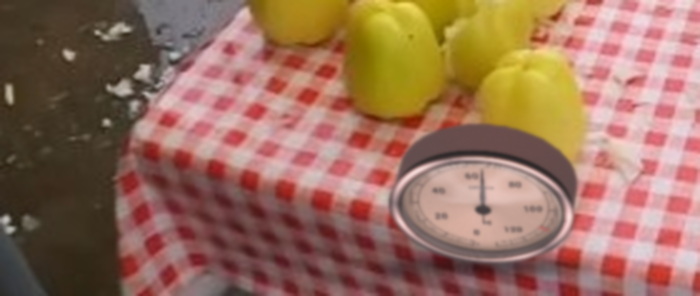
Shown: 65 kg
